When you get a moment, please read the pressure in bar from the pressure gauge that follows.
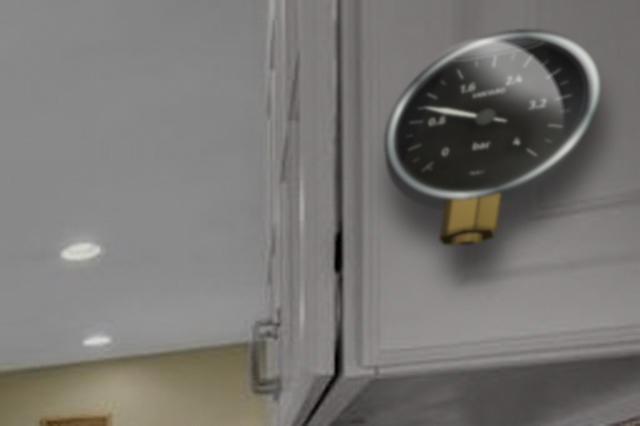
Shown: 1 bar
